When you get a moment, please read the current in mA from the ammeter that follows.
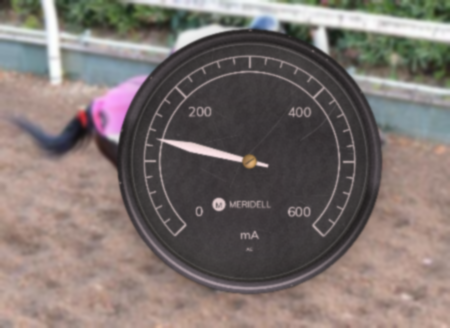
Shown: 130 mA
